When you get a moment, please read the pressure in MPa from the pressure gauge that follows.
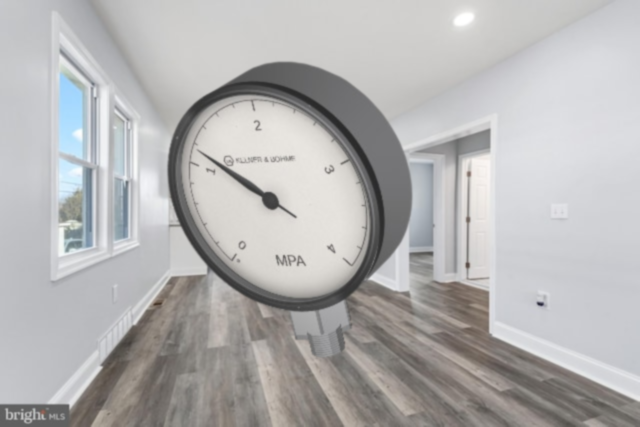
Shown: 1.2 MPa
